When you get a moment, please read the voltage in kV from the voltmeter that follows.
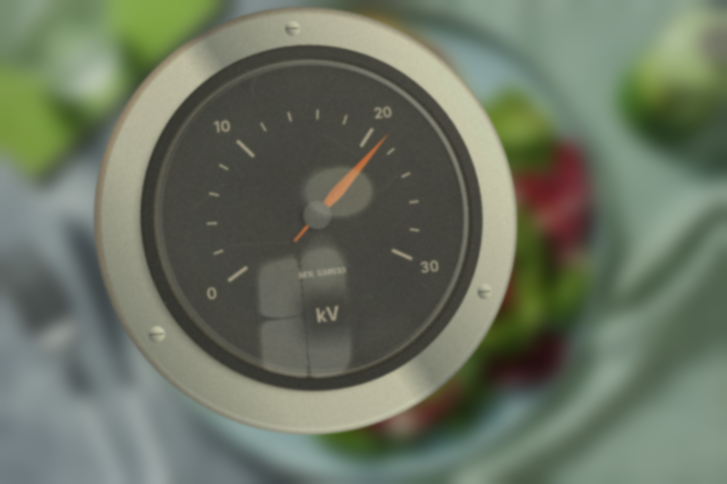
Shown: 21 kV
